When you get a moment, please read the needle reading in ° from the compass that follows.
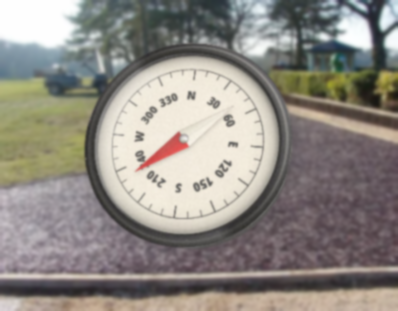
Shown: 230 °
